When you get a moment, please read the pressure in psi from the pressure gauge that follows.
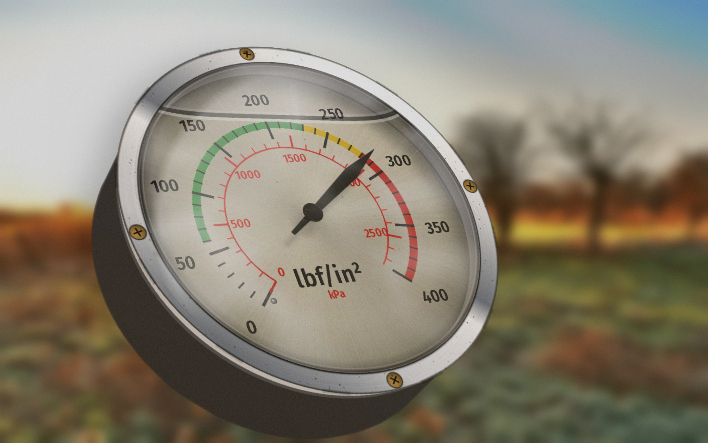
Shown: 285 psi
